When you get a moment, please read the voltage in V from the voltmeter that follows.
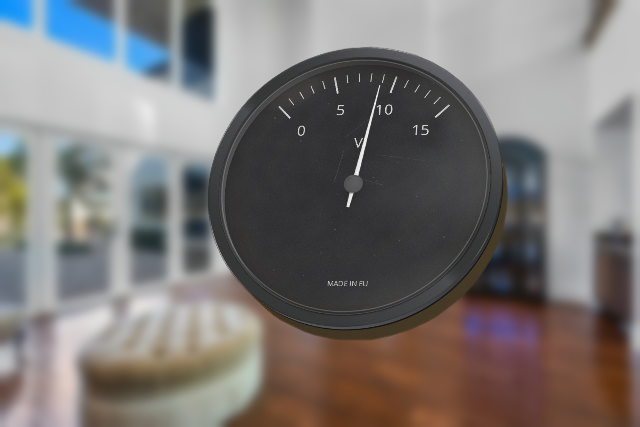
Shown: 9 V
